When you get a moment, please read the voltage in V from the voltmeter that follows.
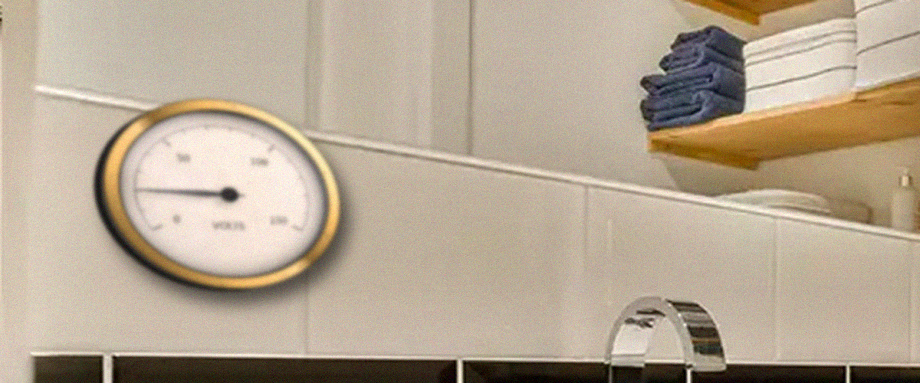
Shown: 20 V
